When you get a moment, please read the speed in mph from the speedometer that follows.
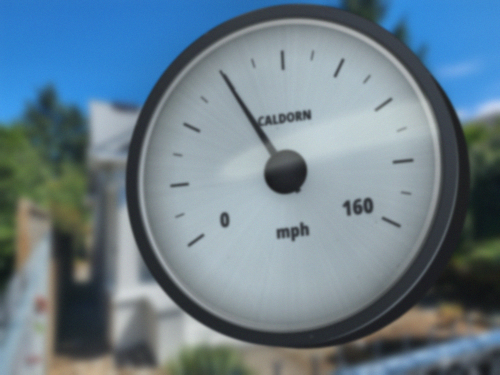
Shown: 60 mph
